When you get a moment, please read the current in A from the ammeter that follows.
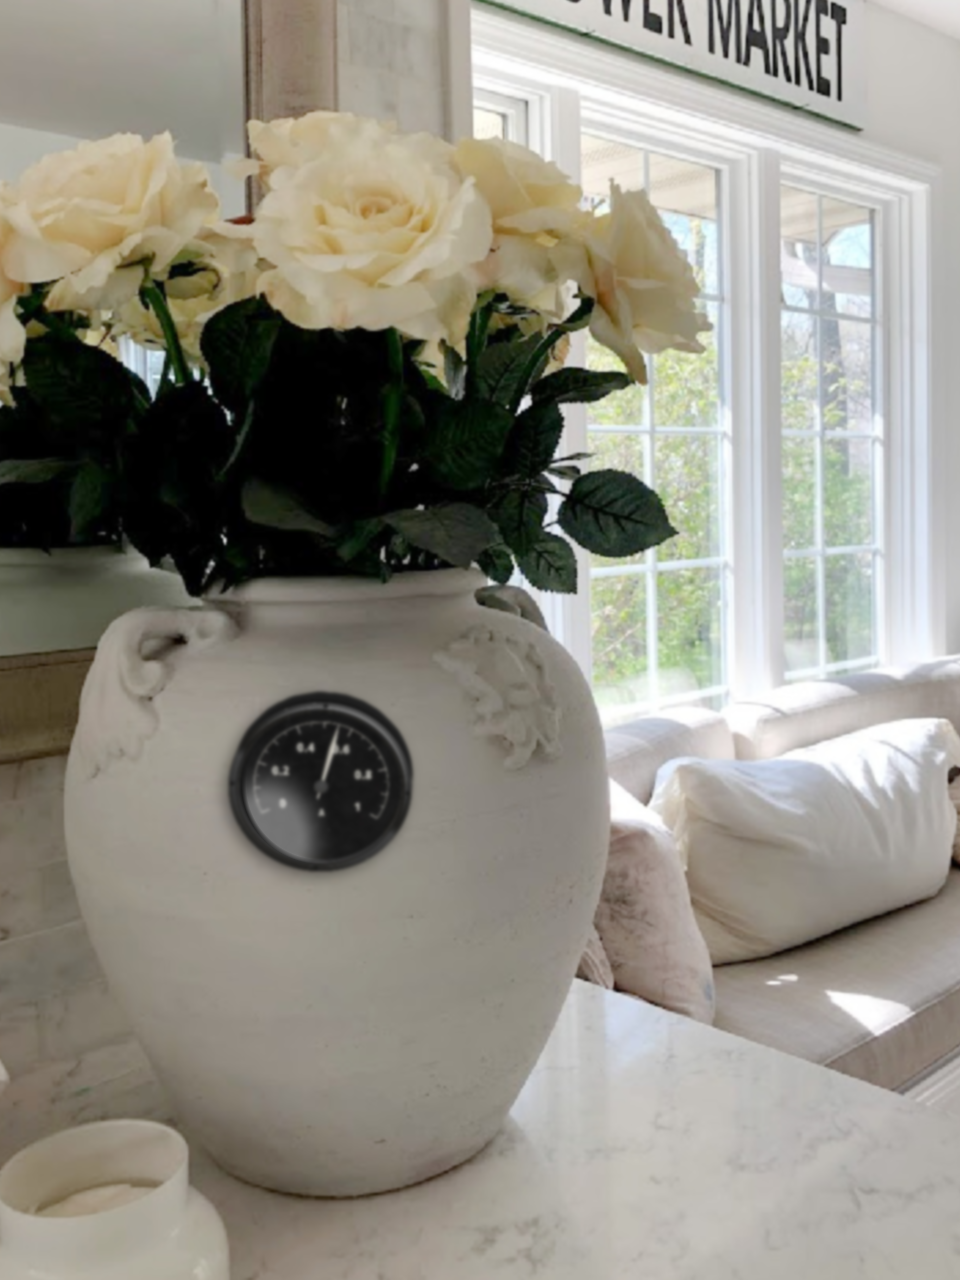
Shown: 0.55 A
